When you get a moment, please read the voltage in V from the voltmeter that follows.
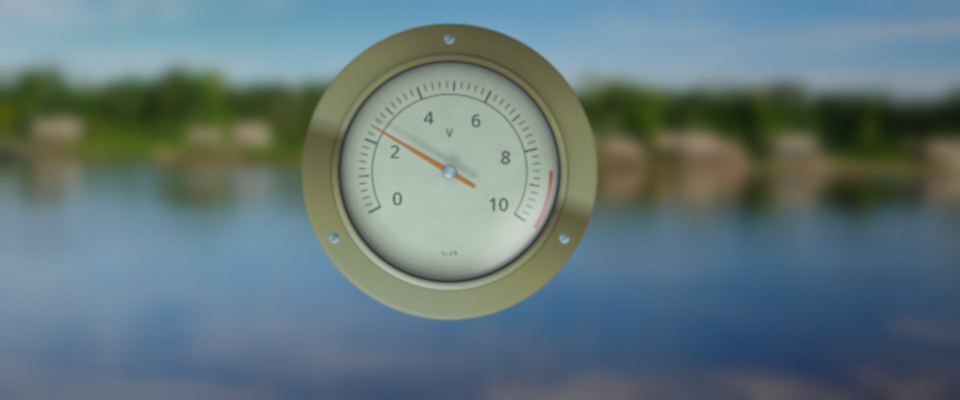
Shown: 2.4 V
